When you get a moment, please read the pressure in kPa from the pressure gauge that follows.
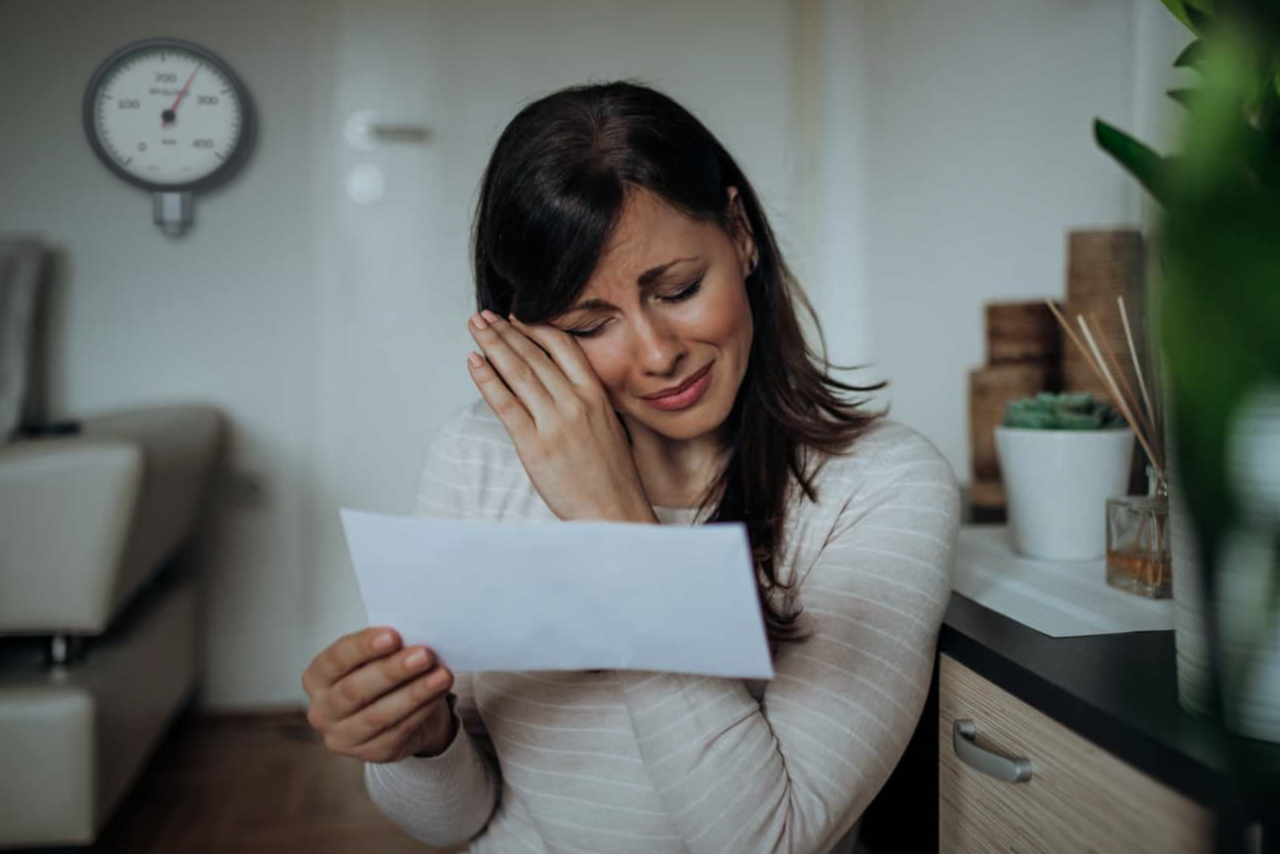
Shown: 250 kPa
